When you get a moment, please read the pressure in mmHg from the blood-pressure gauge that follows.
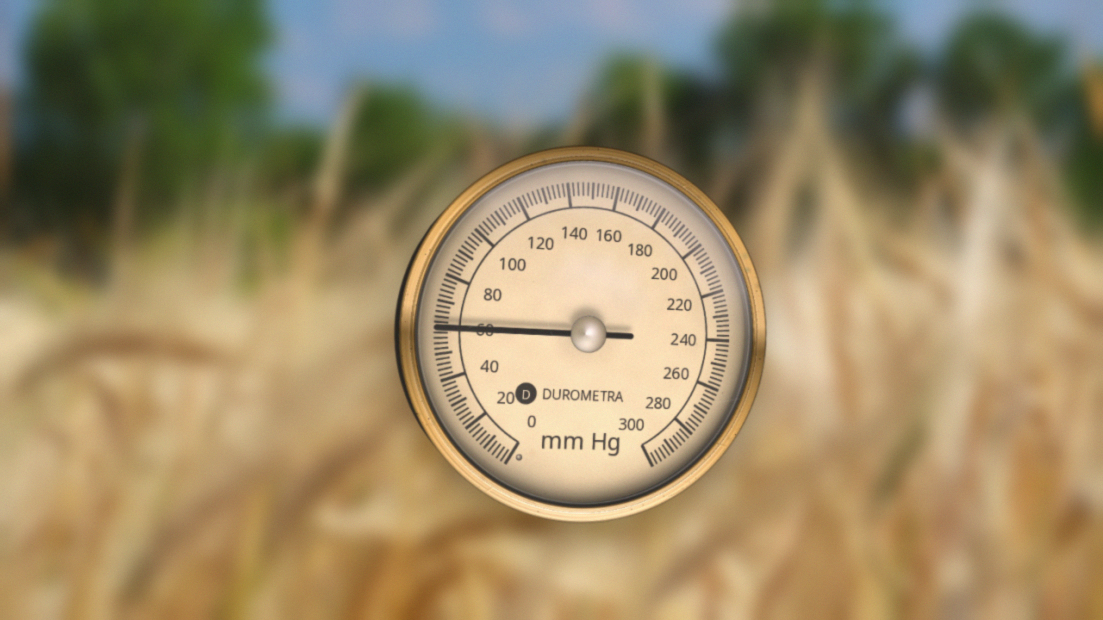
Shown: 60 mmHg
